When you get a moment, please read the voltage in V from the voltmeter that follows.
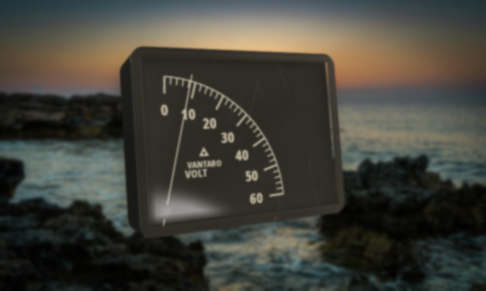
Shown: 8 V
